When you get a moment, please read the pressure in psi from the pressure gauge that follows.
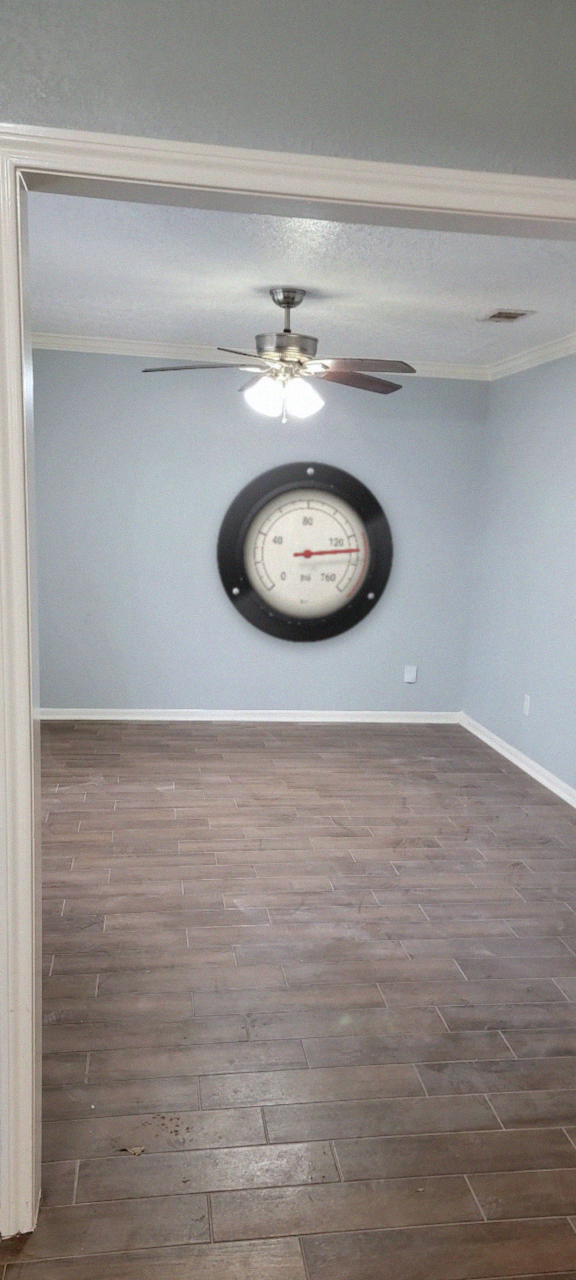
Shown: 130 psi
